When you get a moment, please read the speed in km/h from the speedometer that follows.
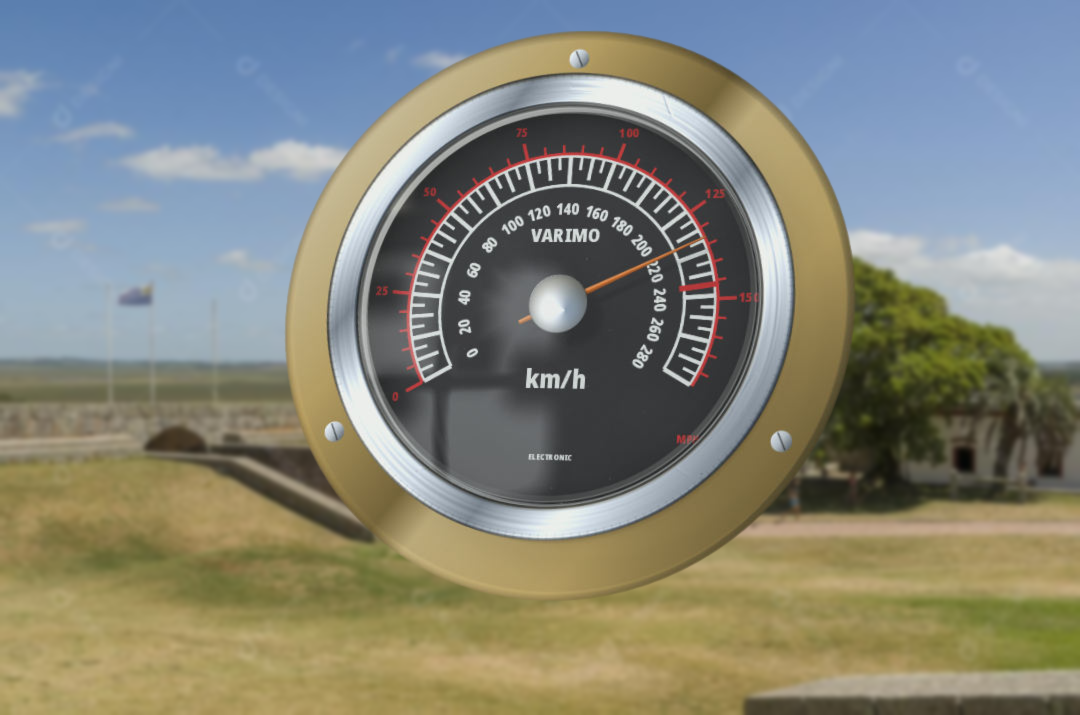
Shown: 215 km/h
